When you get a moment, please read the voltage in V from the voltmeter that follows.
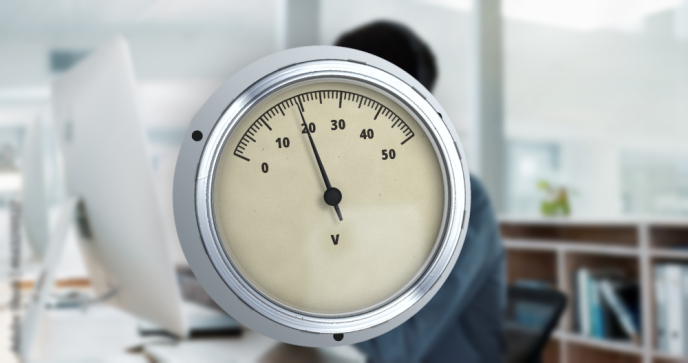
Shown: 19 V
